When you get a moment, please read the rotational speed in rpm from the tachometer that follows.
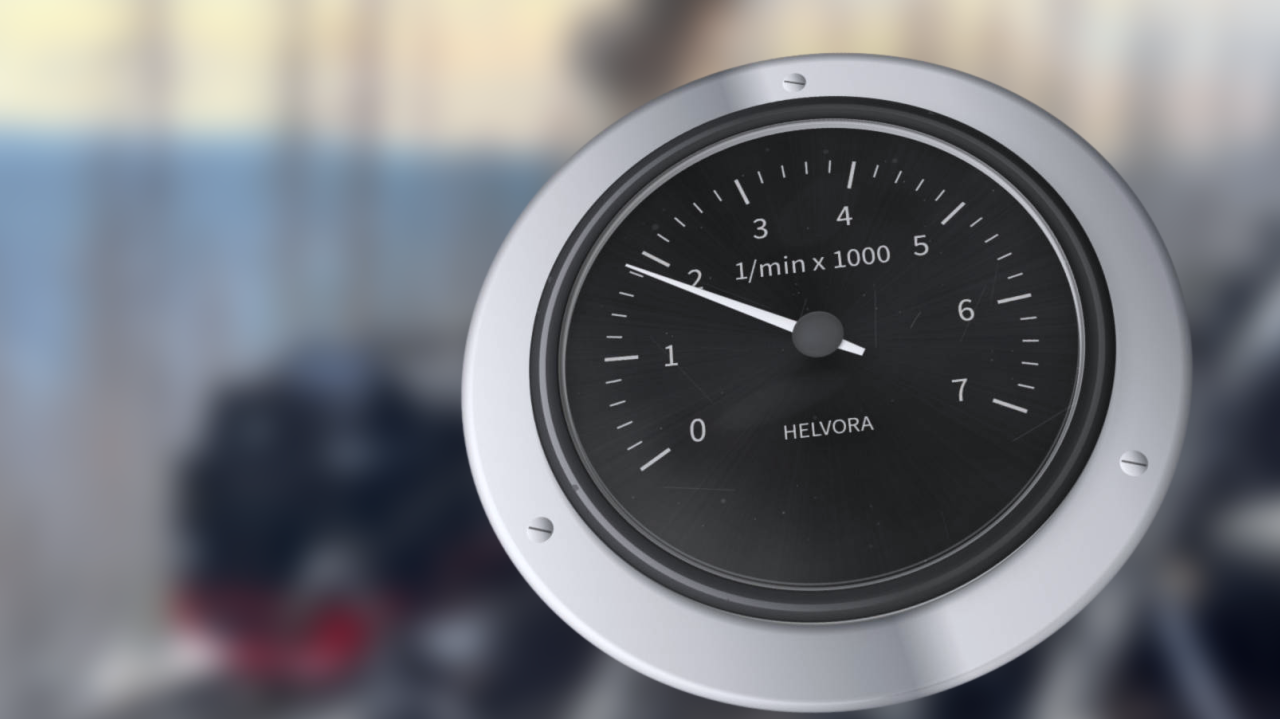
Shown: 1800 rpm
